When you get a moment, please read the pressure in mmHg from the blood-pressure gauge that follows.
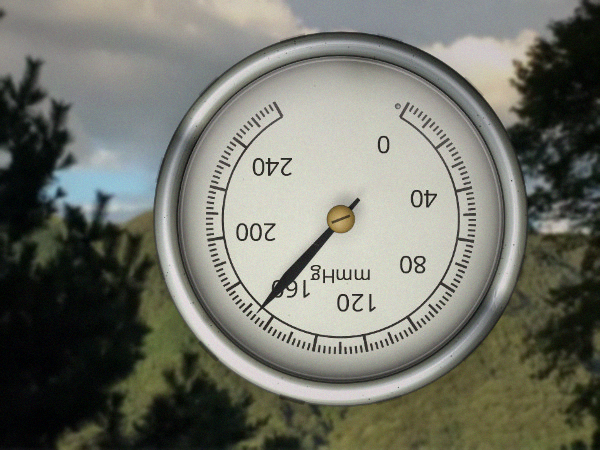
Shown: 166 mmHg
